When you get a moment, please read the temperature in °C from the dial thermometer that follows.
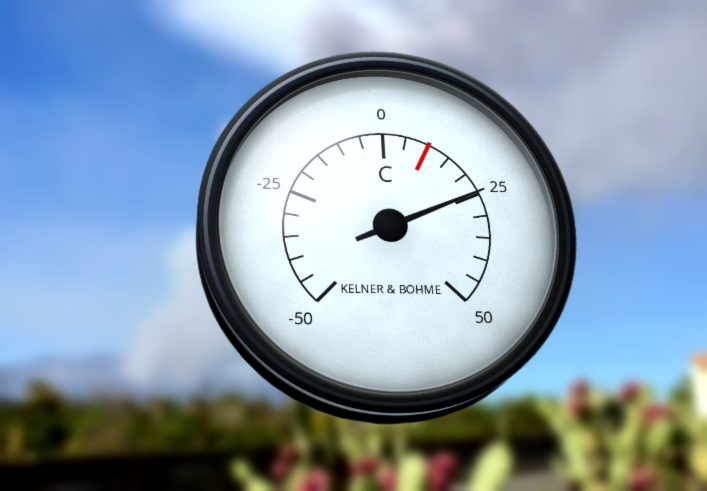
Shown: 25 °C
